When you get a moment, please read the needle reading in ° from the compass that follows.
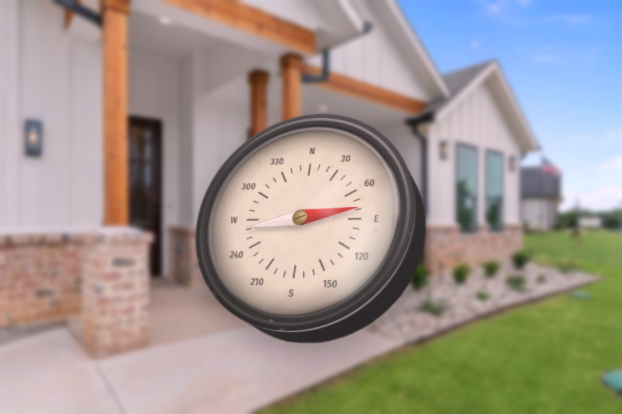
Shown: 80 °
